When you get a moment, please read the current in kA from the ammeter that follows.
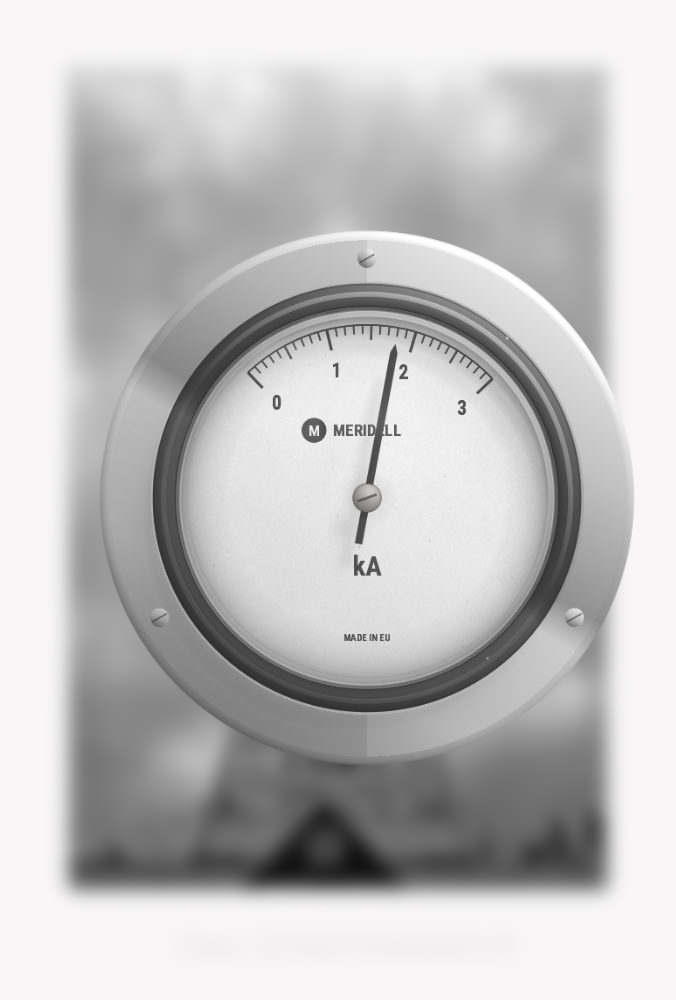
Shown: 1.8 kA
